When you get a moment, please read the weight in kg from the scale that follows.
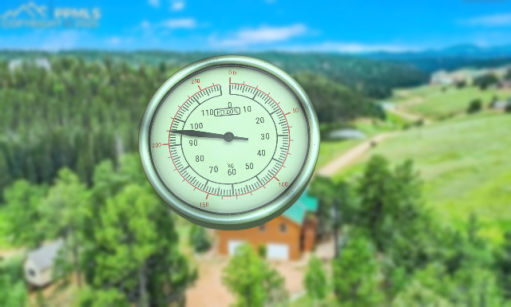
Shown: 95 kg
